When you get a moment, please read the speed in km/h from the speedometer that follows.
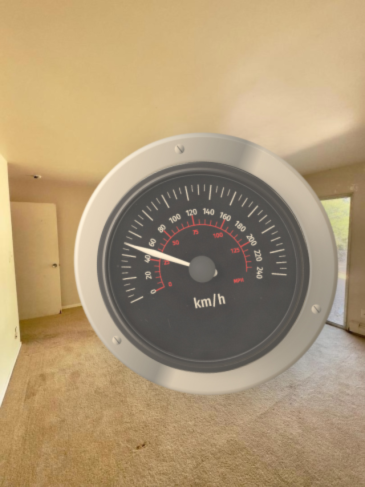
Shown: 50 km/h
